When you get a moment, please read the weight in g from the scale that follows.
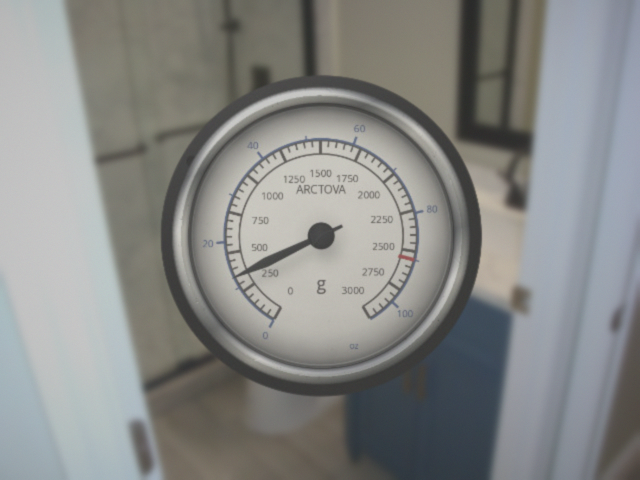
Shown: 350 g
